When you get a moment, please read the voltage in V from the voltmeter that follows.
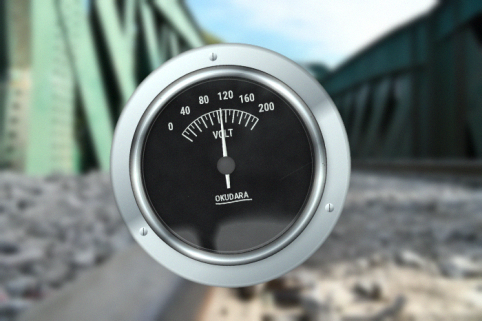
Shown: 110 V
